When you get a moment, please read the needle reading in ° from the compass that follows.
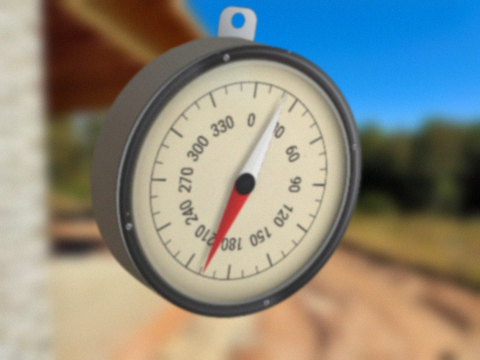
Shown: 200 °
